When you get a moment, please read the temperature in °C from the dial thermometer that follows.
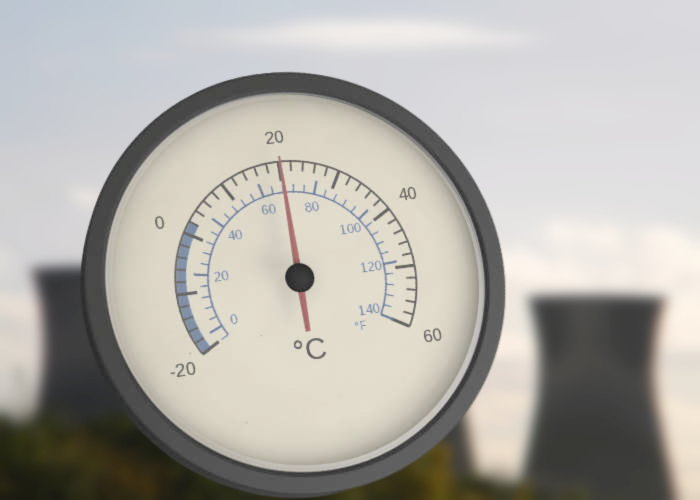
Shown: 20 °C
